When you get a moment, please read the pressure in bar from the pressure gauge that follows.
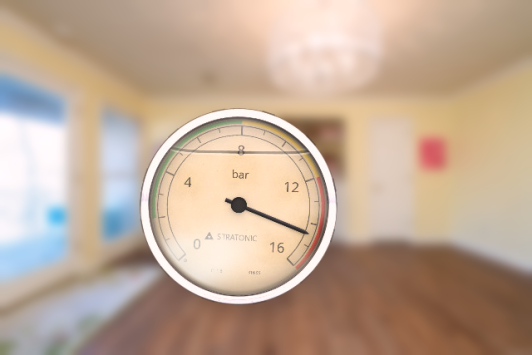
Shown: 14.5 bar
